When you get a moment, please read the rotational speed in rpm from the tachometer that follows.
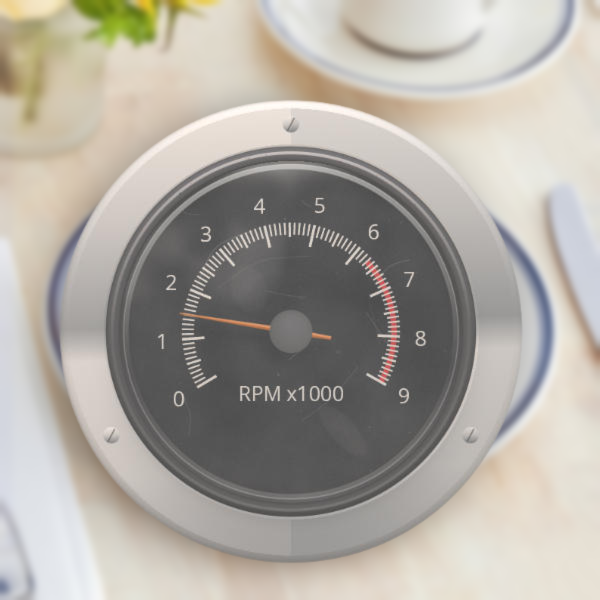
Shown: 1500 rpm
